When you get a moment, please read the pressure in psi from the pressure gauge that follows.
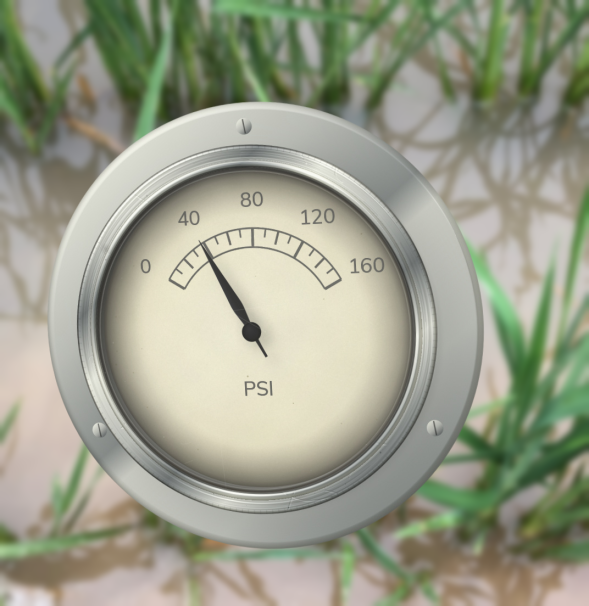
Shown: 40 psi
